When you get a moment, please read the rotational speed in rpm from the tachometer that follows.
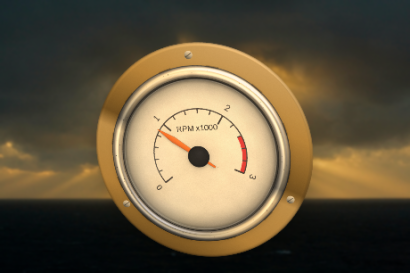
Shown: 900 rpm
